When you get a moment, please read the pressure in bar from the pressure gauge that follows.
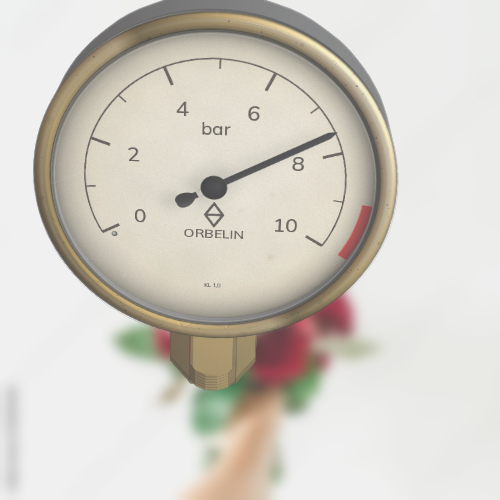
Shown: 7.5 bar
